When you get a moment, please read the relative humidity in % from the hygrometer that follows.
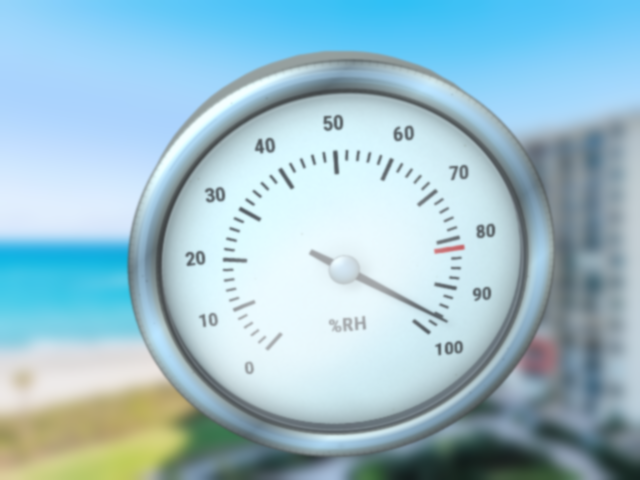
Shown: 96 %
